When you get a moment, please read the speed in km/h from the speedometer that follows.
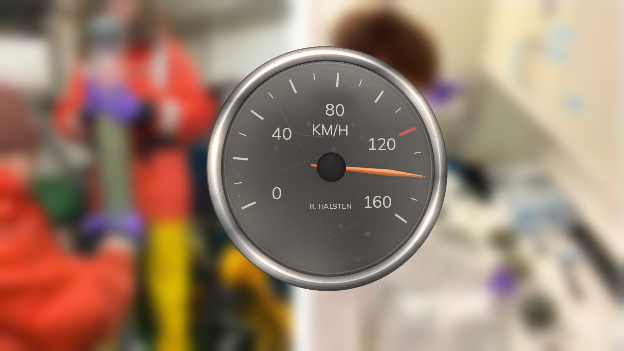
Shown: 140 km/h
